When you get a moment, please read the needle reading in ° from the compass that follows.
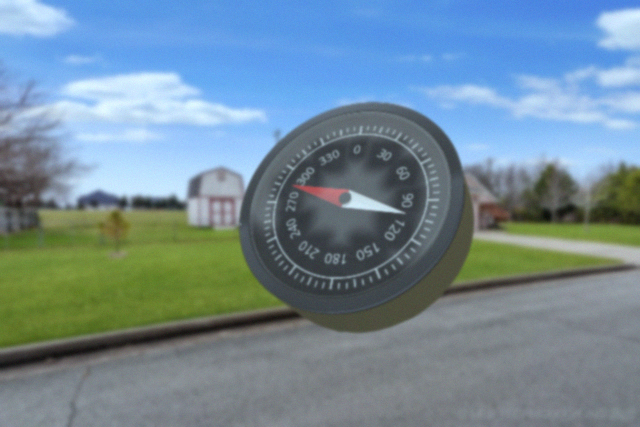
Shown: 285 °
